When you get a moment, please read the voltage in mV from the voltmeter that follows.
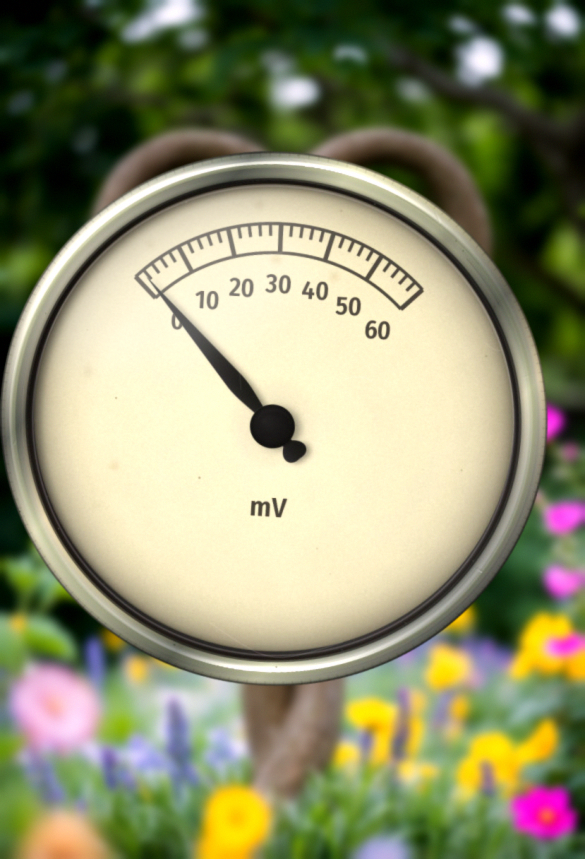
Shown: 2 mV
